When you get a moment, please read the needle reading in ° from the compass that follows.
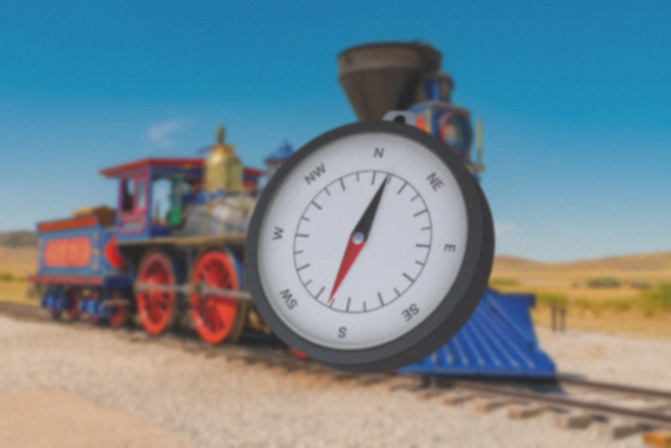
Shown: 195 °
